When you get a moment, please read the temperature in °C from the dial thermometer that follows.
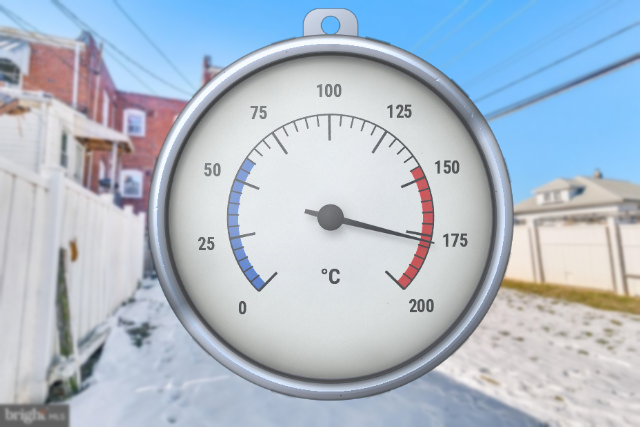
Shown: 177.5 °C
